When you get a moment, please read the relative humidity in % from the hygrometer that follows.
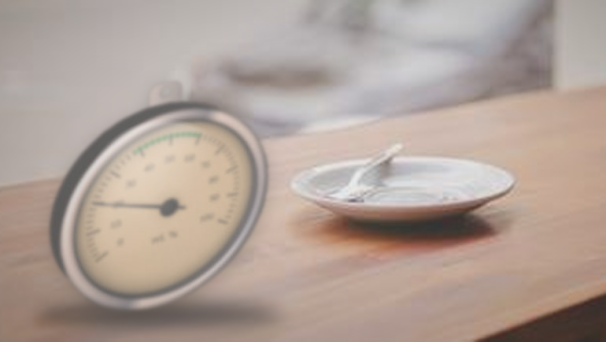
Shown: 20 %
